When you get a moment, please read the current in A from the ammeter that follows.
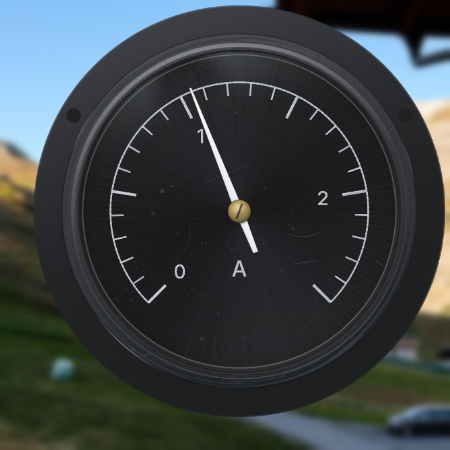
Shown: 1.05 A
